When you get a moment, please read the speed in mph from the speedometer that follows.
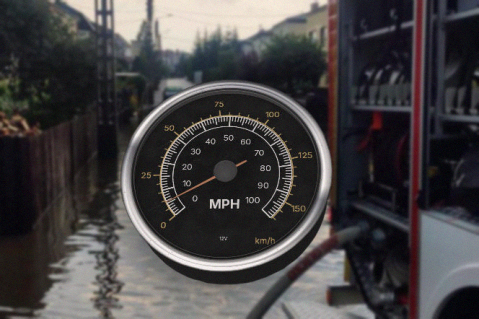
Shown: 5 mph
